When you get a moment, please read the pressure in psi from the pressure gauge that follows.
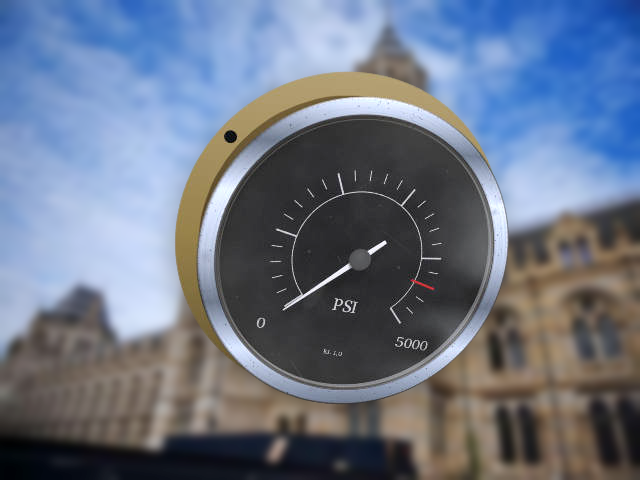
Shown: 0 psi
